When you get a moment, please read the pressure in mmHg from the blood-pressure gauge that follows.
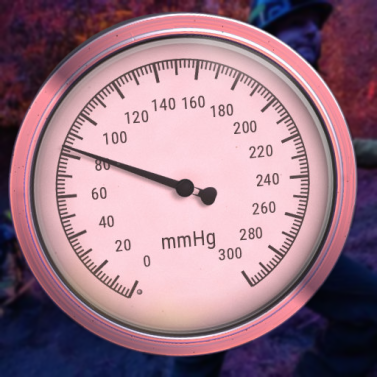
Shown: 84 mmHg
